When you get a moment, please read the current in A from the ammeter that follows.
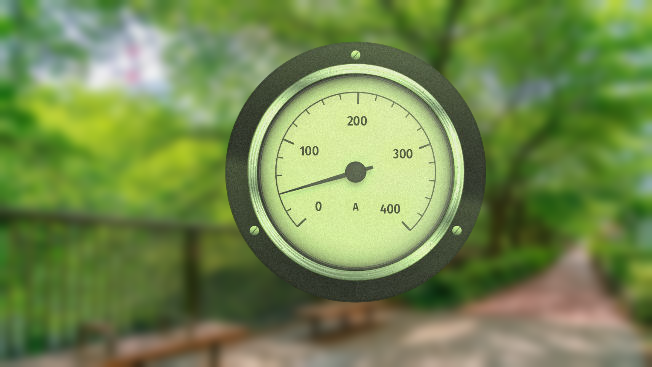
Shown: 40 A
